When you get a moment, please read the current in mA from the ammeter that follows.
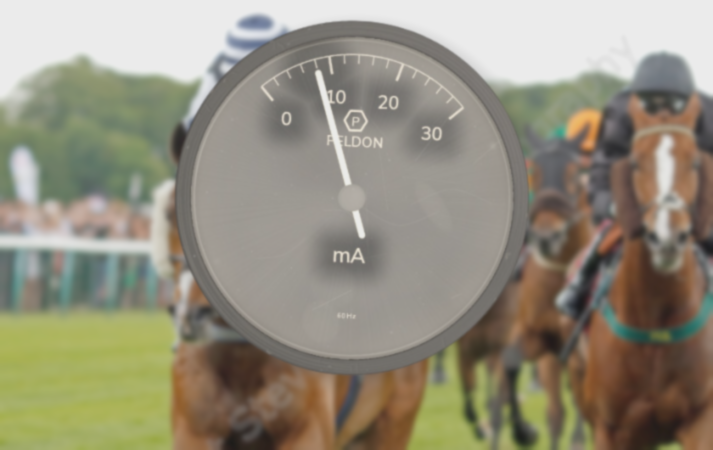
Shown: 8 mA
